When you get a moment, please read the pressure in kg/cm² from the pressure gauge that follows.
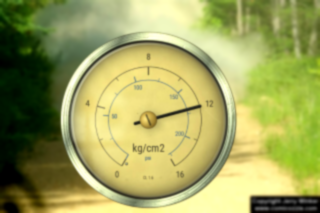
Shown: 12 kg/cm²
